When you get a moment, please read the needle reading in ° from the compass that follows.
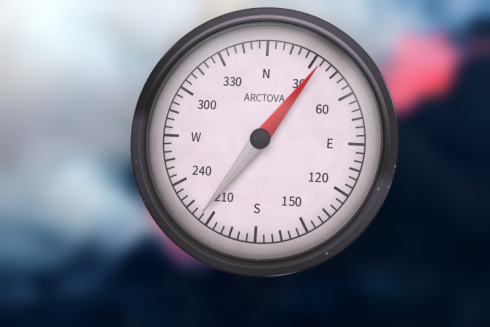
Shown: 35 °
